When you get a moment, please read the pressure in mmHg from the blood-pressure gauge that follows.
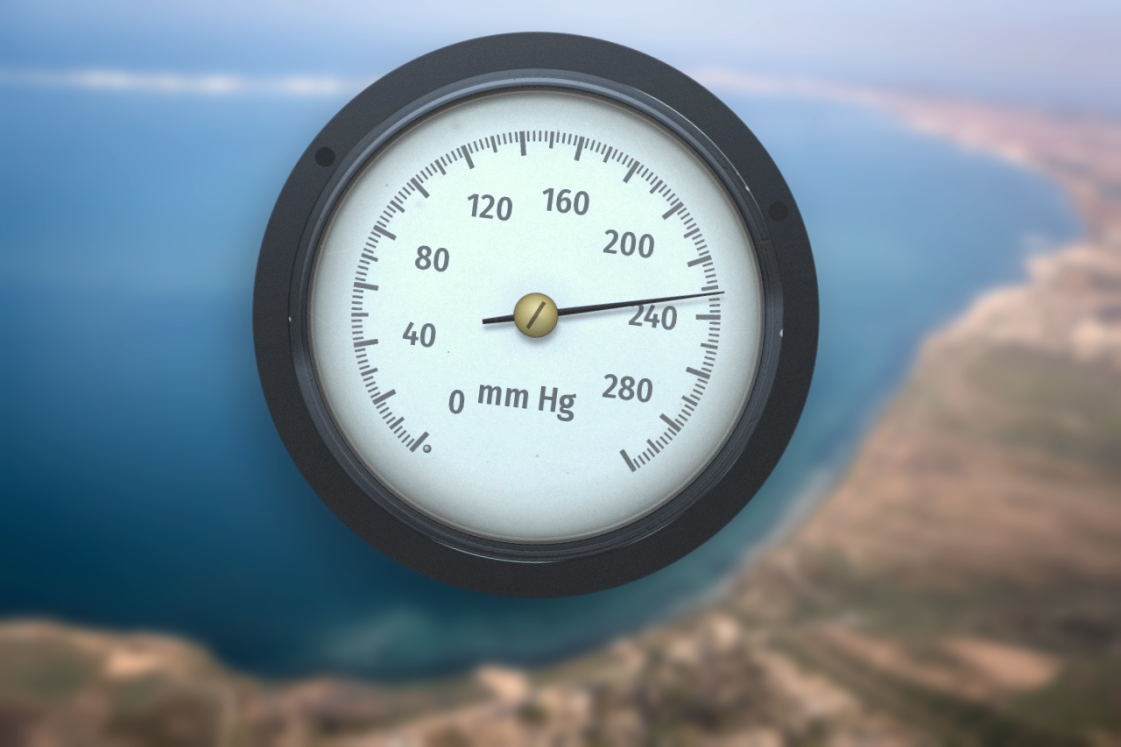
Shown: 232 mmHg
